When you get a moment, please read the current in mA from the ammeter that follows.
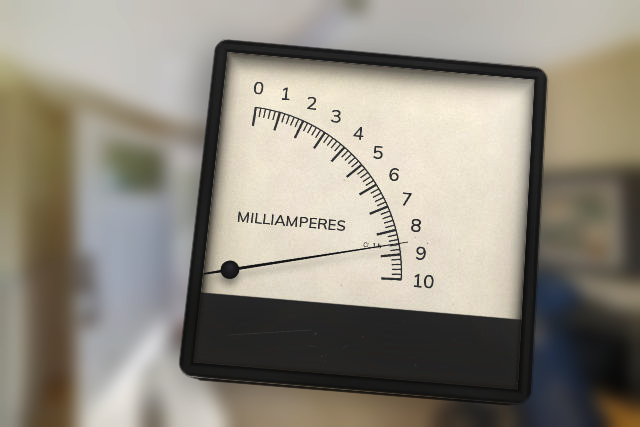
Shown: 8.6 mA
